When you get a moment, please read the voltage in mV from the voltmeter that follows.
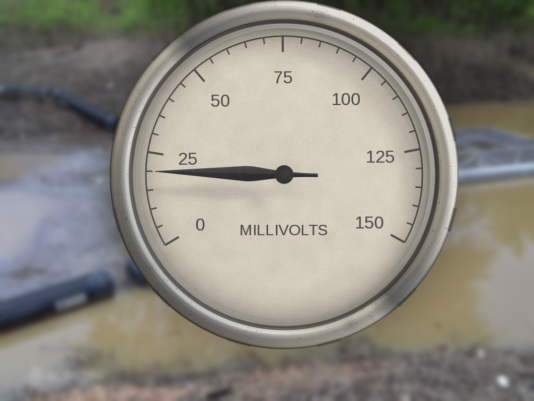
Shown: 20 mV
